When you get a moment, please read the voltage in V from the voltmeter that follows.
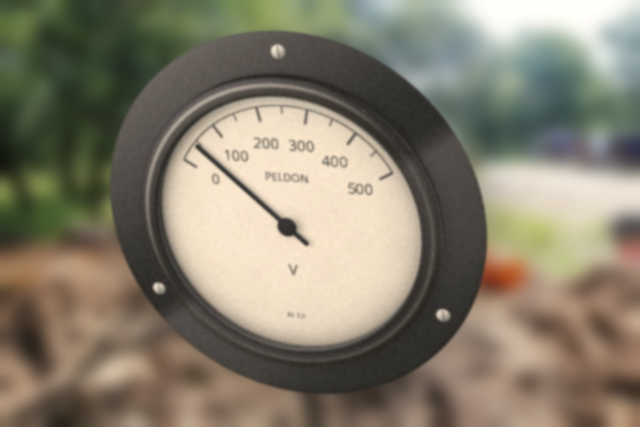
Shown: 50 V
